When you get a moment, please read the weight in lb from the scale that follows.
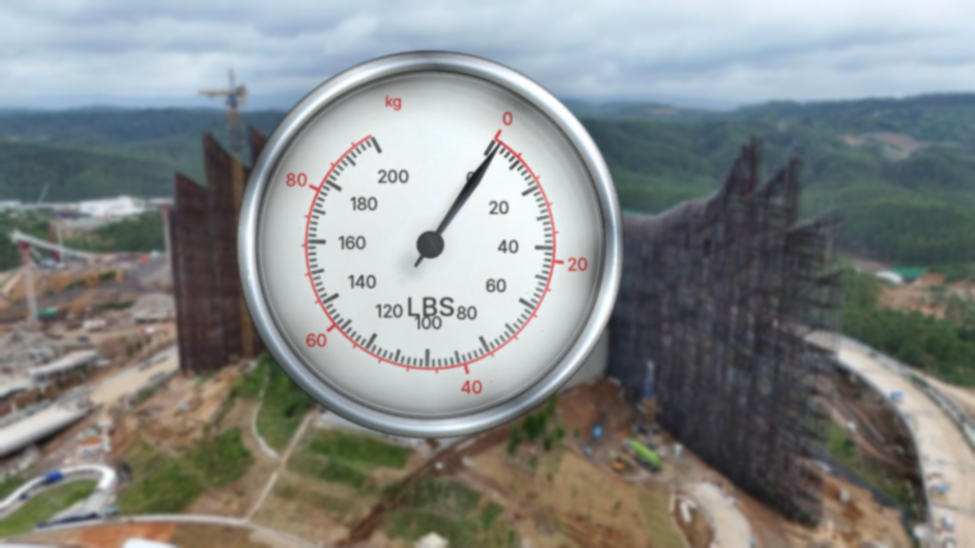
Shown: 2 lb
